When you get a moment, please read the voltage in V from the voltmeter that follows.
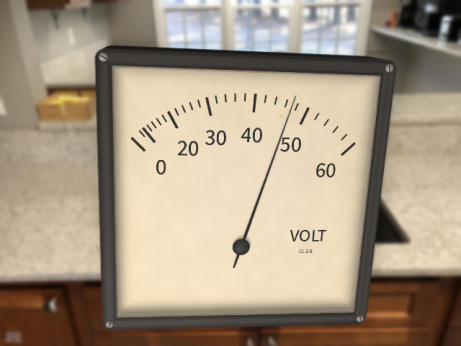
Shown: 47 V
